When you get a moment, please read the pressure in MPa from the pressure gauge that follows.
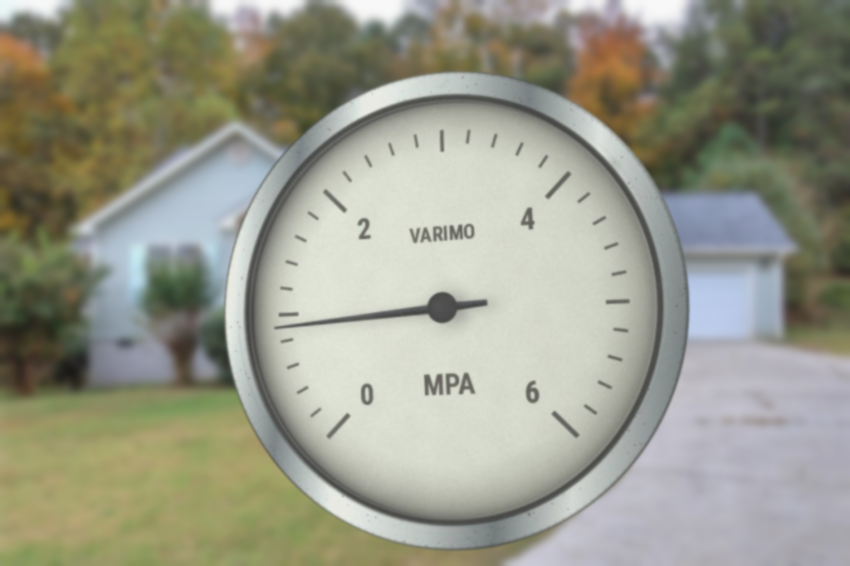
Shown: 0.9 MPa
